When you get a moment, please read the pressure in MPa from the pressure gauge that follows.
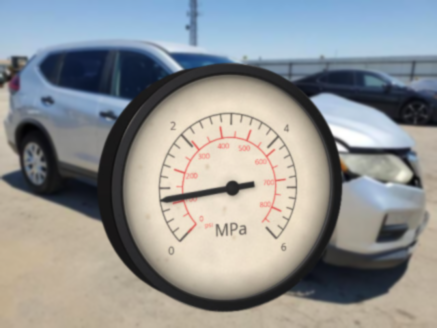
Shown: 0.8 MPa
